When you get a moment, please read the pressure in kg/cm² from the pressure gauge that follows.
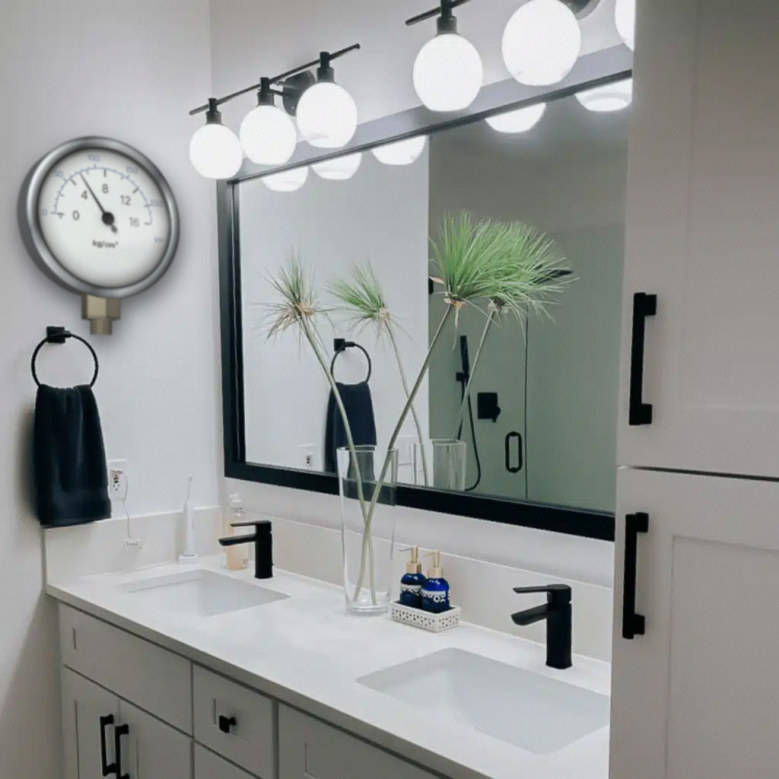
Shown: 5 kg/cm²
